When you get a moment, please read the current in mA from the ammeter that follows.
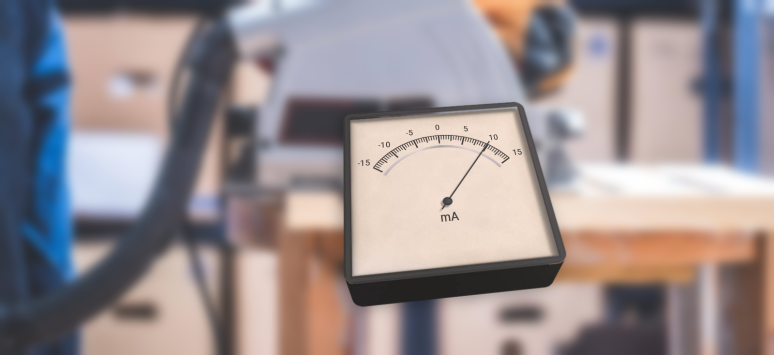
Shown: 10 mA
